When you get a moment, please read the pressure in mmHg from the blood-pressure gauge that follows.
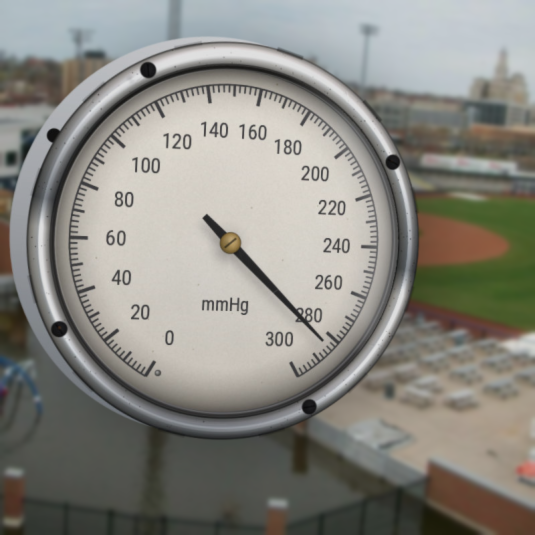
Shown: 284 mmHg
